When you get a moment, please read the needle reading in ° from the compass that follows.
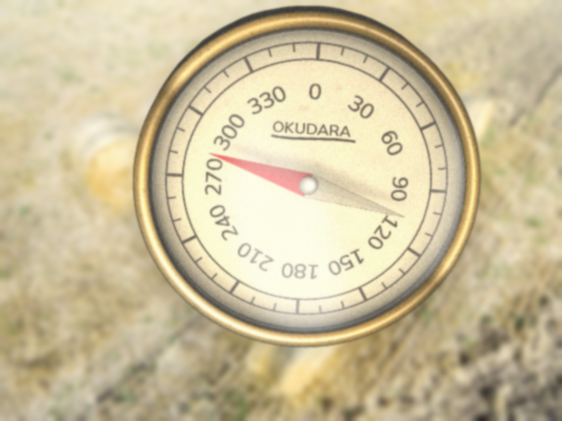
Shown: 285 °
